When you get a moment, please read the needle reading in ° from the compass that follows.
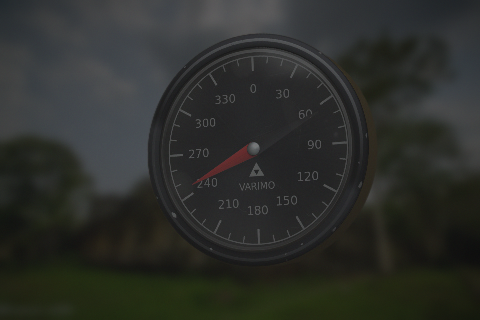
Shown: 245 °
